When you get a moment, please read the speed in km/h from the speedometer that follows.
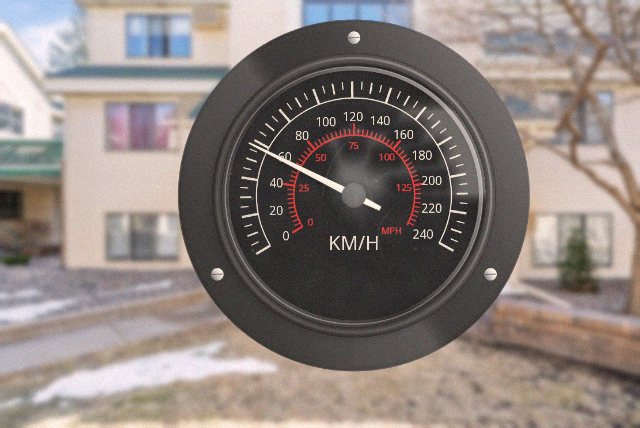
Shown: 57.5 km/h
